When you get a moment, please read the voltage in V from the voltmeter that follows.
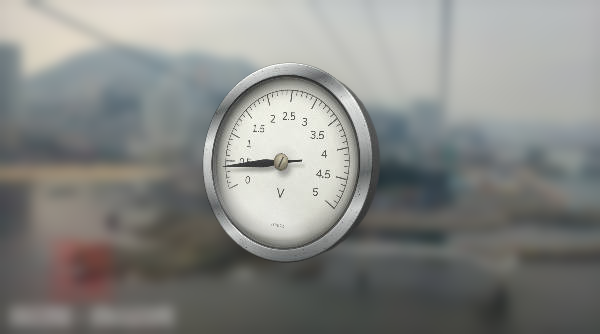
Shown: 0.4 V
